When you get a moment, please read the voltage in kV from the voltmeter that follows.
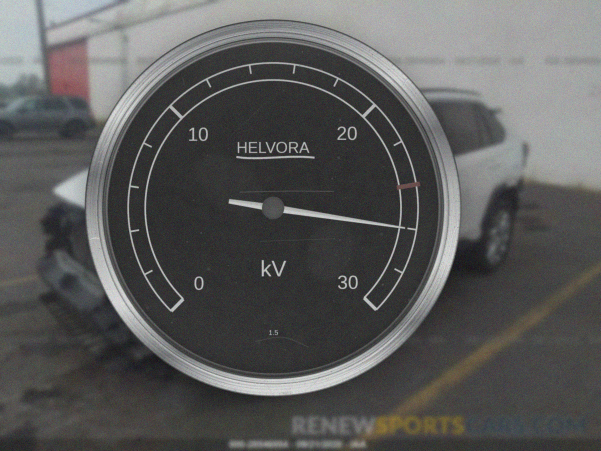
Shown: 26 kV
